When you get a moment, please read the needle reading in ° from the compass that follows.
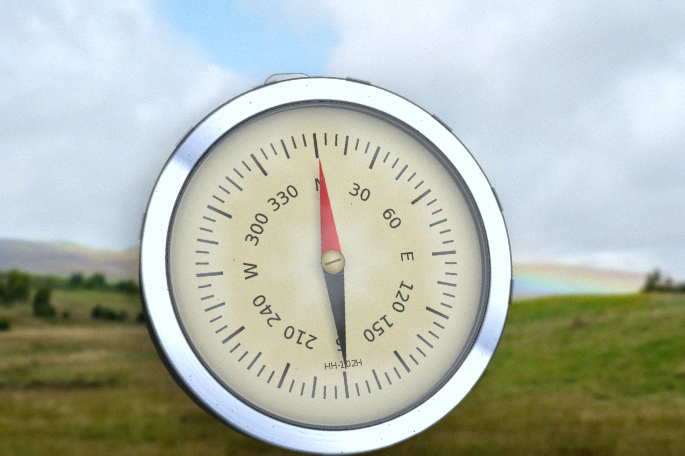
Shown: 0 °
